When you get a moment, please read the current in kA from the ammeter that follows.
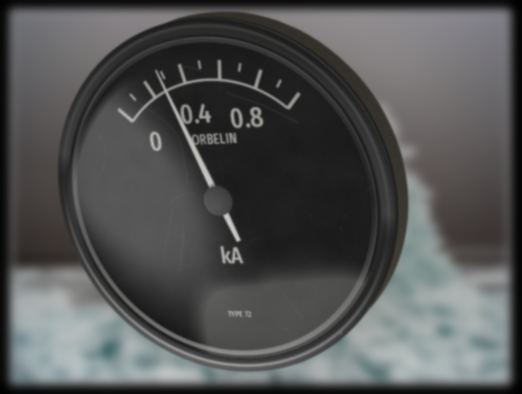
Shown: 0.3 kA
